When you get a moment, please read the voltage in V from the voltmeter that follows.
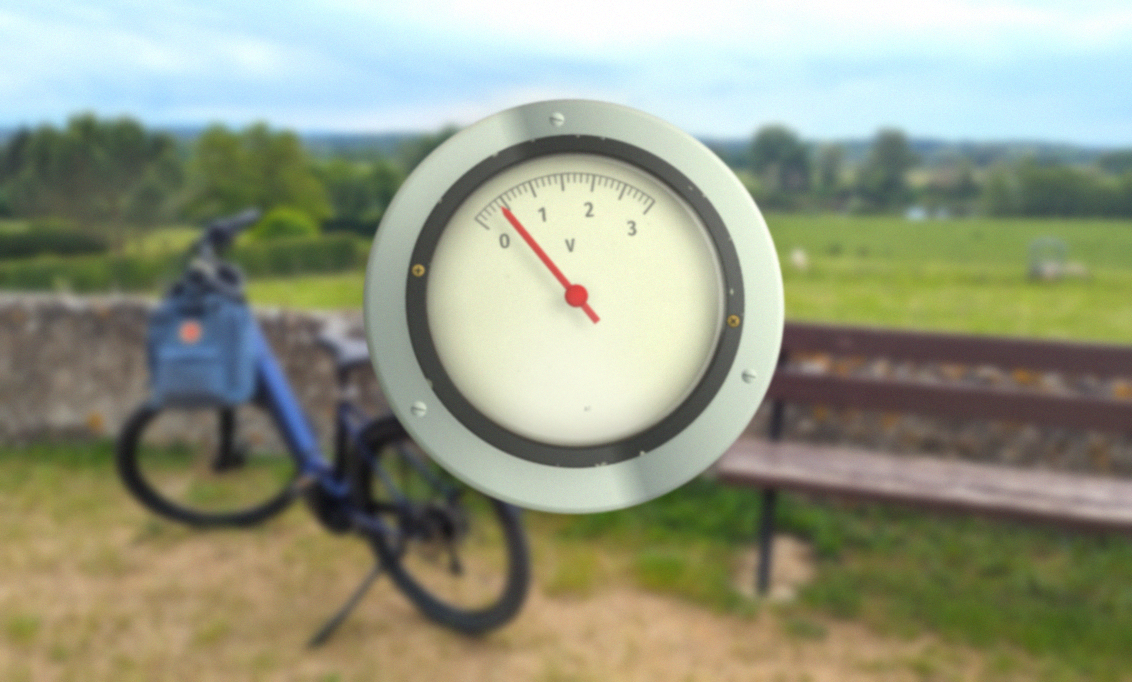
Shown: 0.4 V
